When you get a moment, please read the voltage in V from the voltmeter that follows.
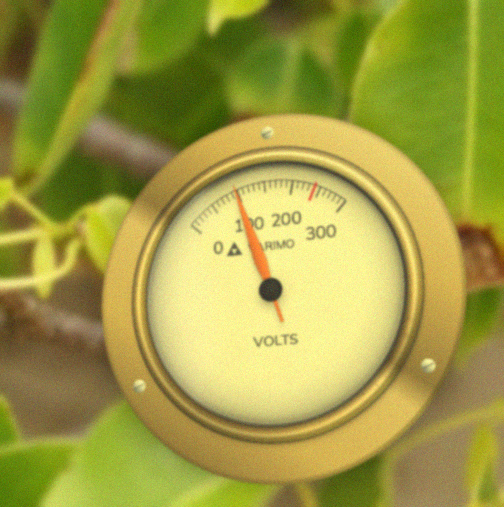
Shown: 100 V
